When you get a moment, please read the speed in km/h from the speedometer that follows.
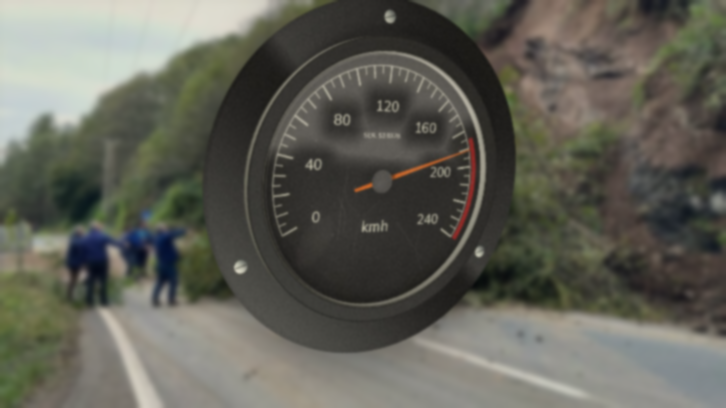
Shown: 190 km/h
